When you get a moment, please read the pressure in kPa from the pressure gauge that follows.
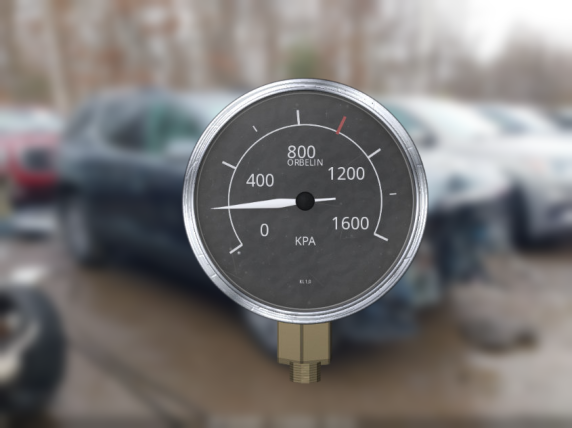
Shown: 200 kPa
